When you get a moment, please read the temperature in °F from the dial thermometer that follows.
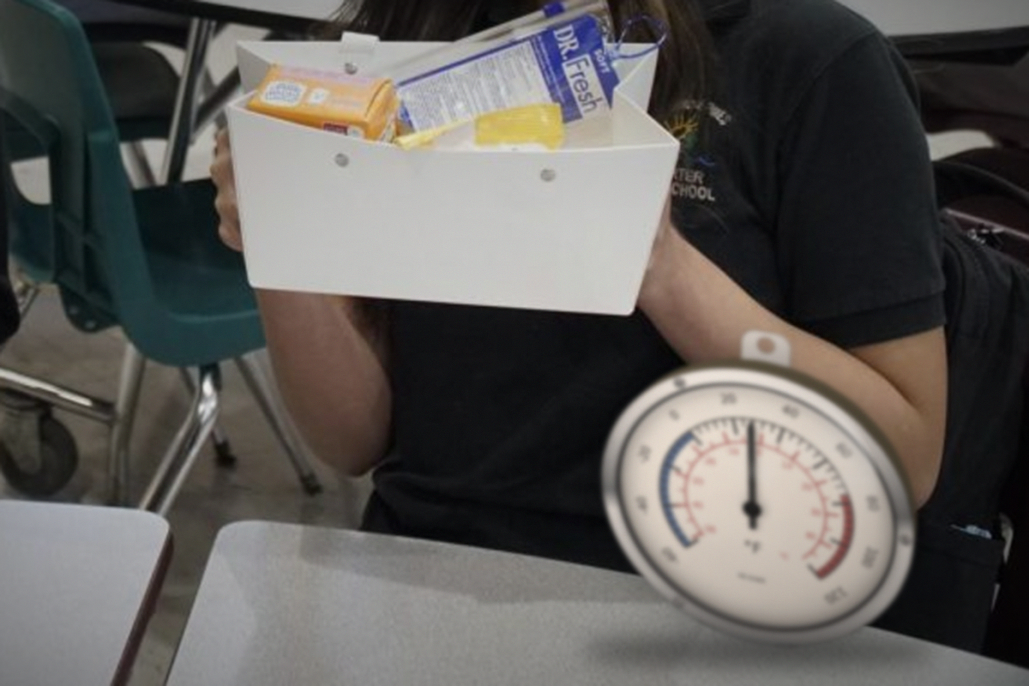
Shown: 28 °F
